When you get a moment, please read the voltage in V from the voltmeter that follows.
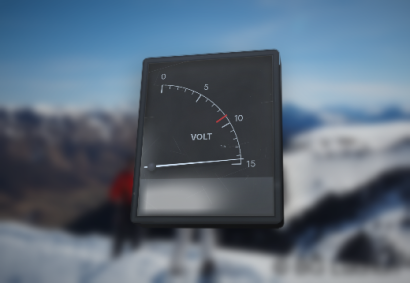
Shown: 14.5 V
